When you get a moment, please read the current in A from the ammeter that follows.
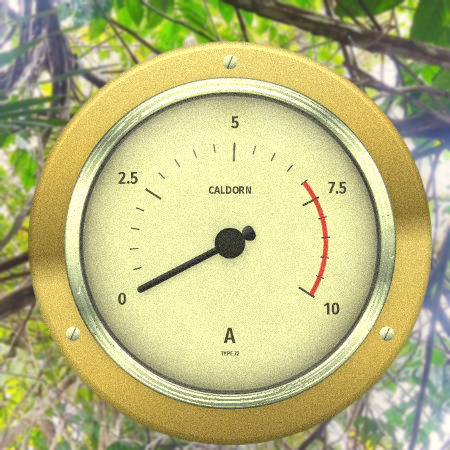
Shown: 0 A
